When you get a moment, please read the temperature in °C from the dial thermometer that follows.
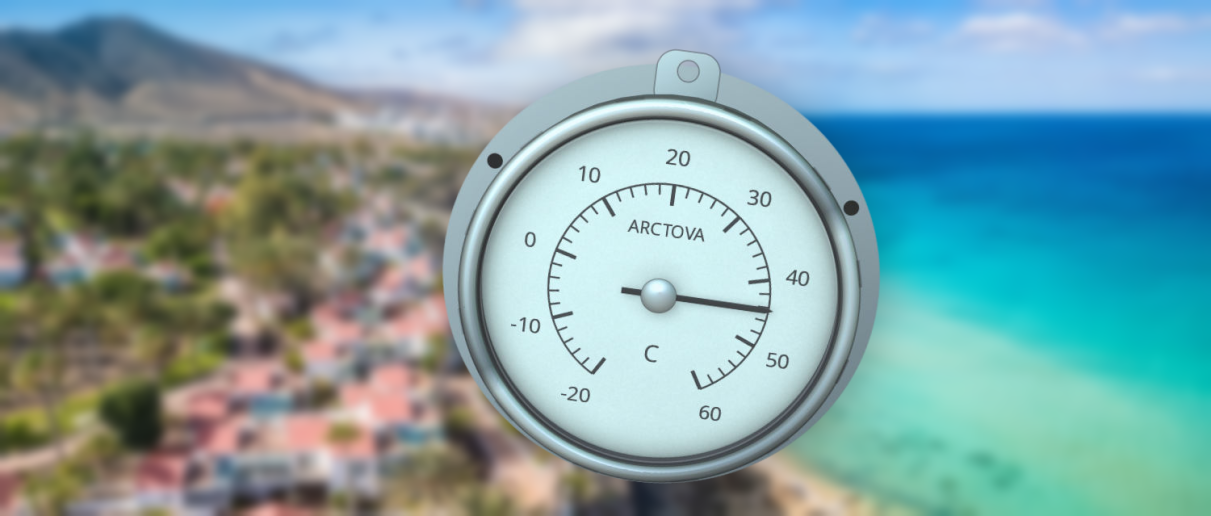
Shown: 44 °C
